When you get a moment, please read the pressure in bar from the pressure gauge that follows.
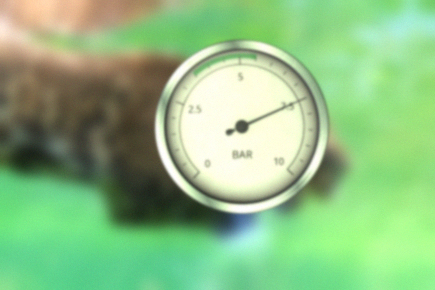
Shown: 7.5 bar
